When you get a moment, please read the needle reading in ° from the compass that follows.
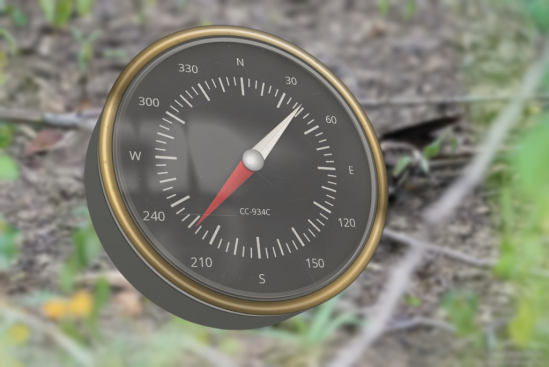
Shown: 222.5 °
